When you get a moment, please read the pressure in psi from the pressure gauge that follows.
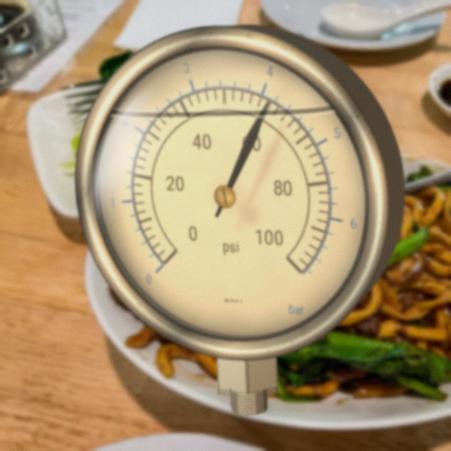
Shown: 60 psi
